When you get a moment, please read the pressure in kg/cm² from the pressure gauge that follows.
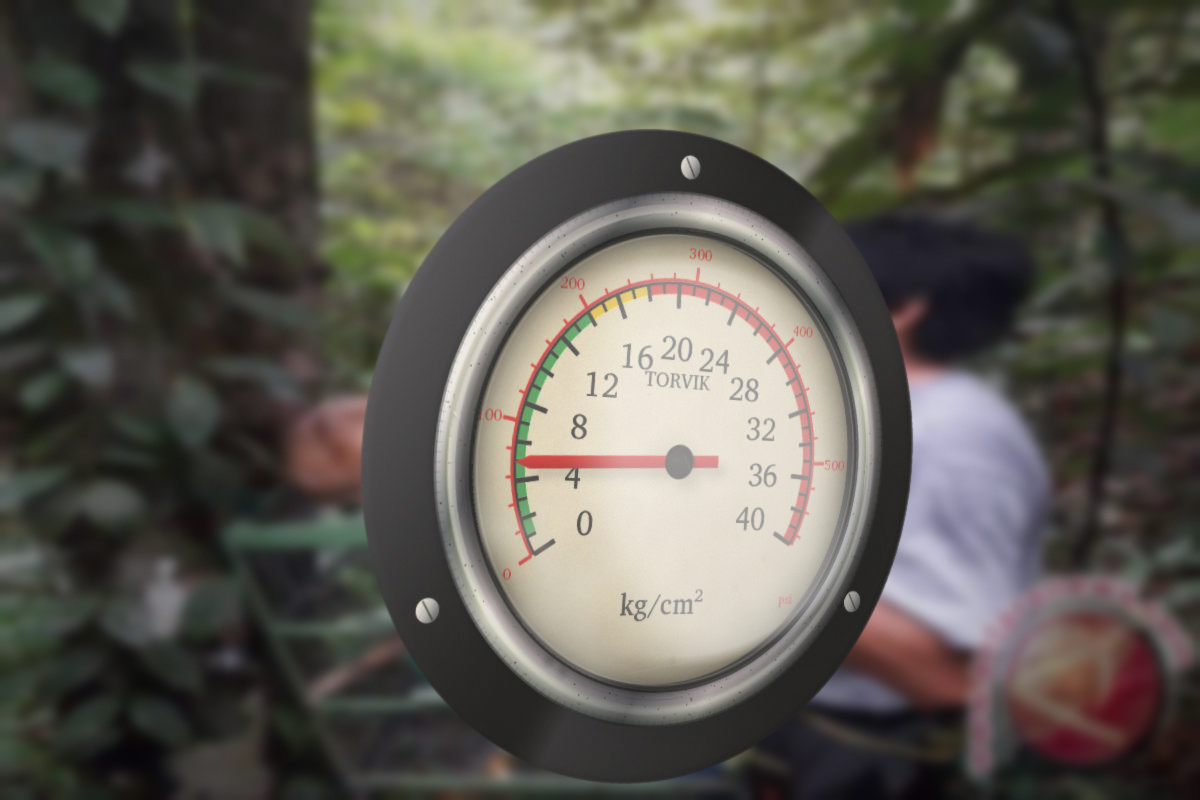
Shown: 5 kg/cm²
